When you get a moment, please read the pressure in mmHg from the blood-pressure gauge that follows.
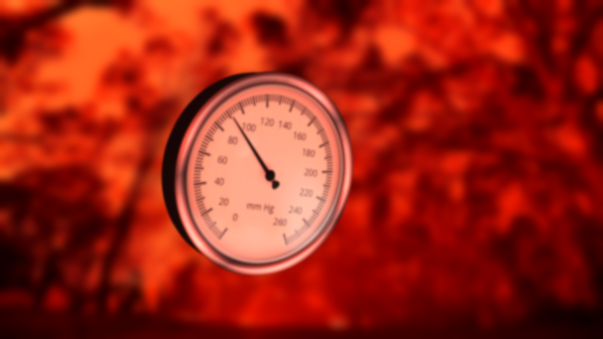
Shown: 90 mmHg
